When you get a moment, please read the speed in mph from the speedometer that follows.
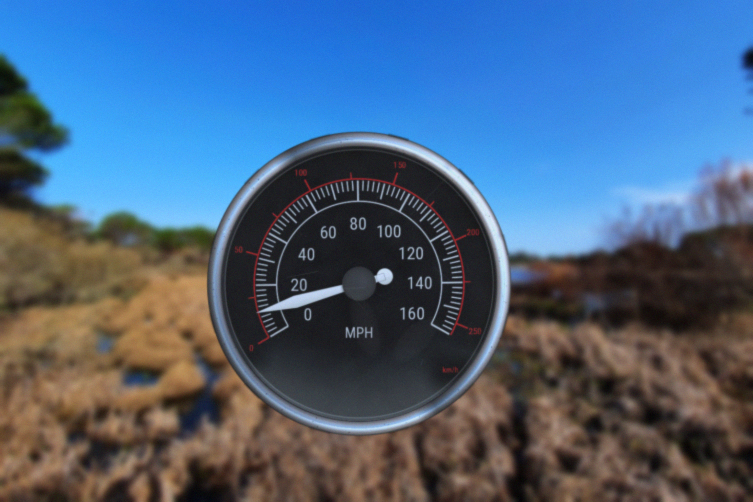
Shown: 10 mph
